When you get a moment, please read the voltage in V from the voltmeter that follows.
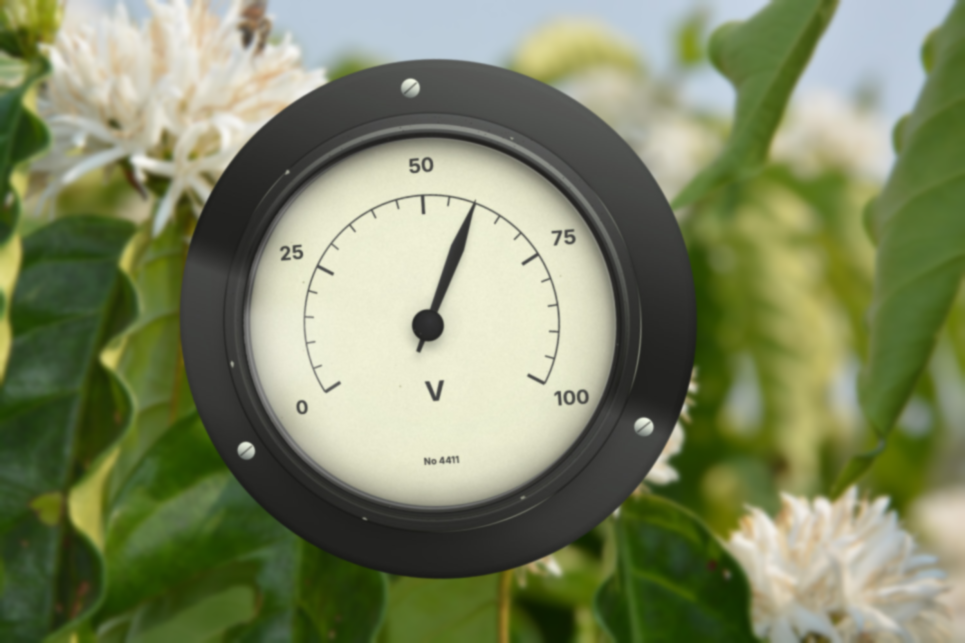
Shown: 60 V
